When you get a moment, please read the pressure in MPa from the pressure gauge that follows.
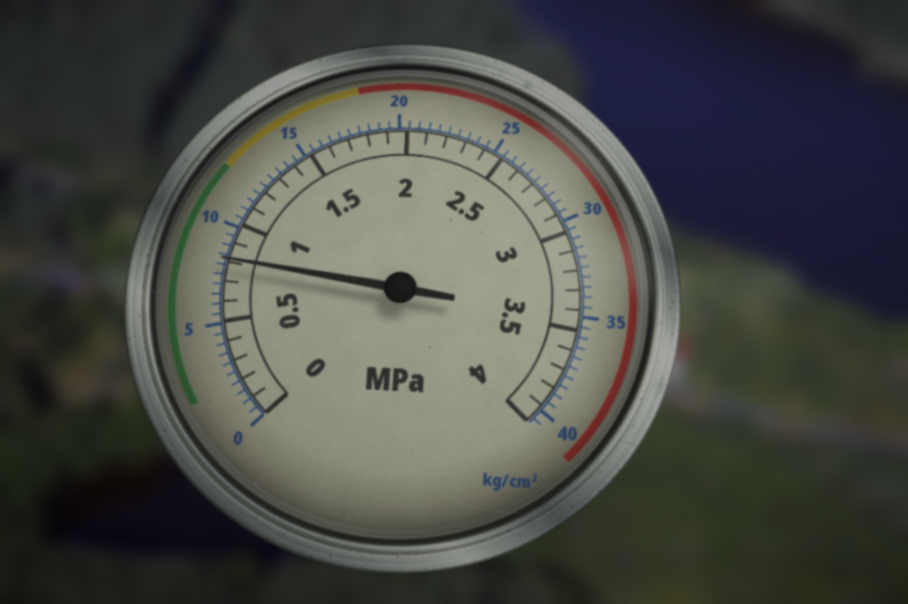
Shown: 0.8 MPa
